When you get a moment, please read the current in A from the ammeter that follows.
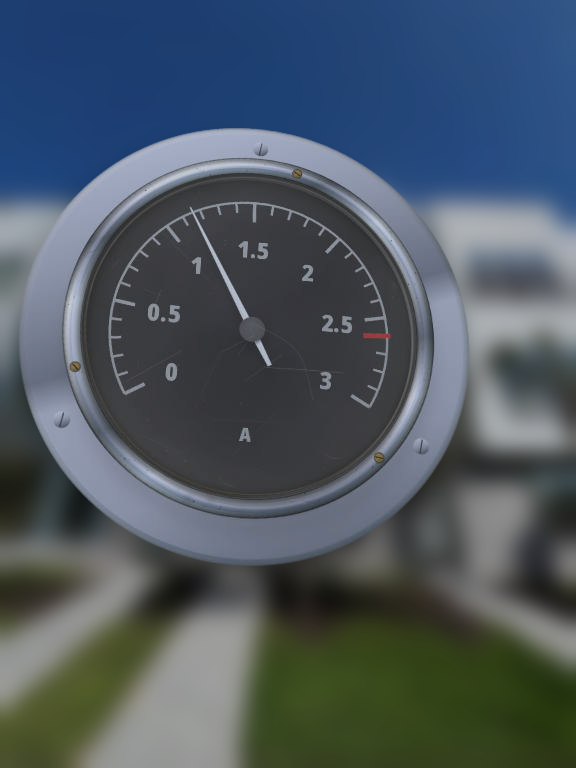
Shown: 1.15 A
